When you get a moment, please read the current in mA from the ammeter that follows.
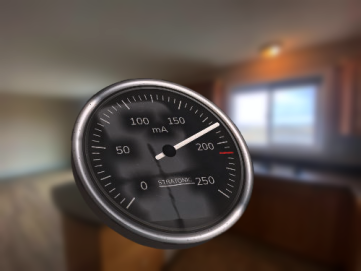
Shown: 185 mA
